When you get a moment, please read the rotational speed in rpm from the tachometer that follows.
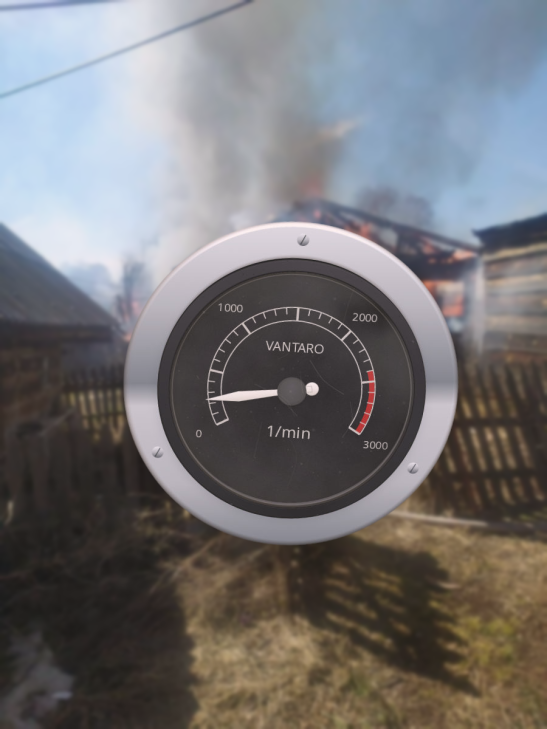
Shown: 250 rpm
